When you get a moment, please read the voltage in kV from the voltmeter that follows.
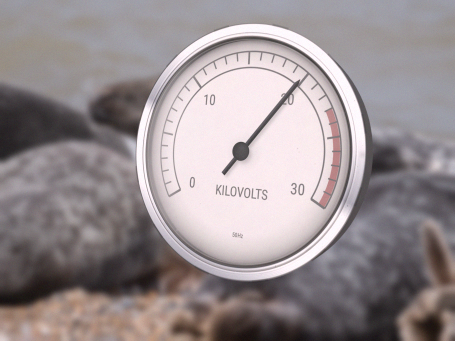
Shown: 20 kV
